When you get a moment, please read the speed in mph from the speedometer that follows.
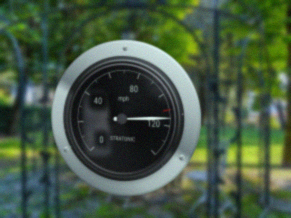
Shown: 115 mph
